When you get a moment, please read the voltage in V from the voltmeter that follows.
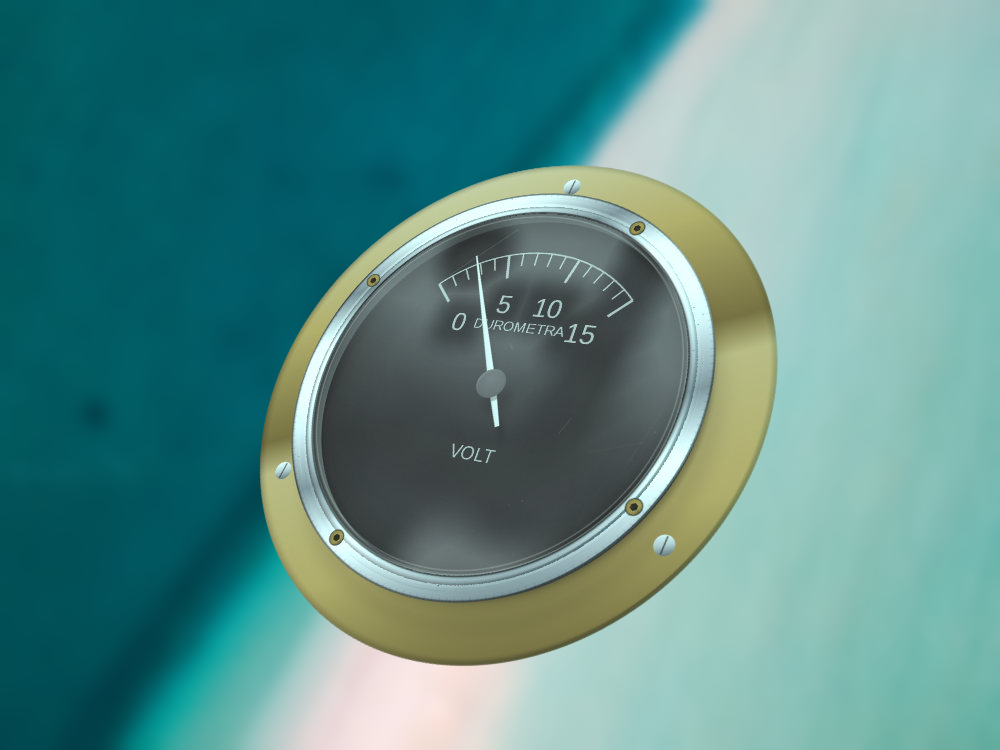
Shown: 3 V
